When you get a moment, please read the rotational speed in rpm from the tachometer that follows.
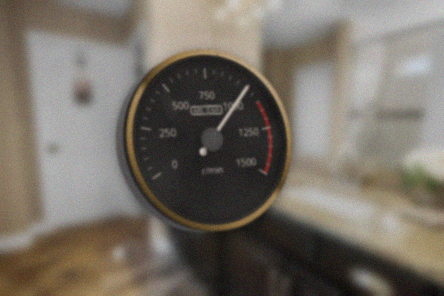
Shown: 1000 rpm
